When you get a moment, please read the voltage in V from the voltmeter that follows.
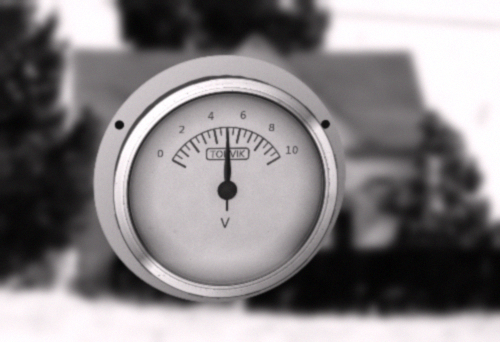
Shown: 5 V
